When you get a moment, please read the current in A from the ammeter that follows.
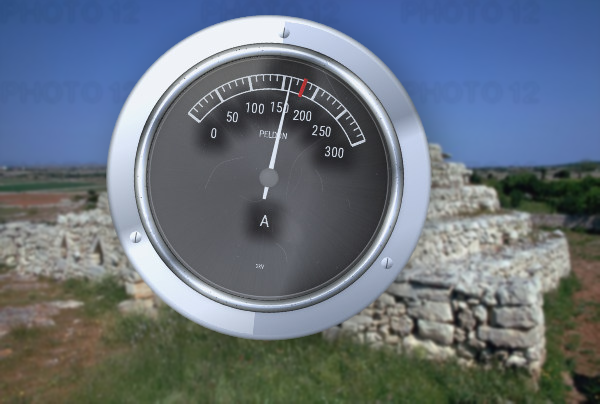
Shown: 160 A
